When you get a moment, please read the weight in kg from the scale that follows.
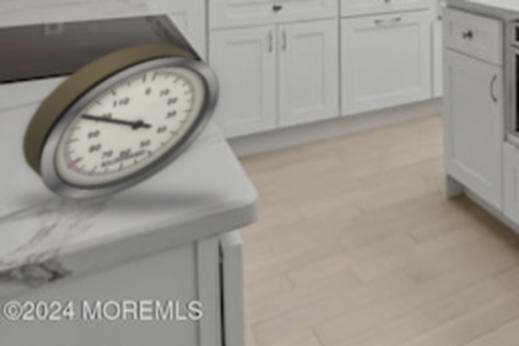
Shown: 100 kg
